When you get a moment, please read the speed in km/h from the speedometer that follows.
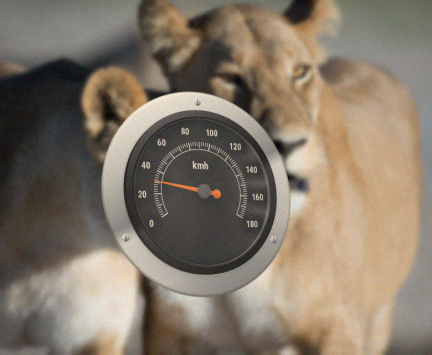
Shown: 30 km/h
